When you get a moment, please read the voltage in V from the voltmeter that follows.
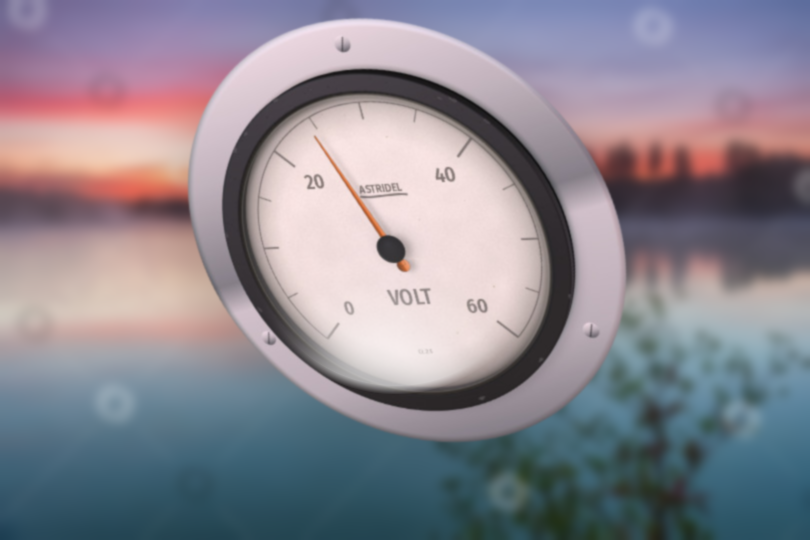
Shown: 25 V
